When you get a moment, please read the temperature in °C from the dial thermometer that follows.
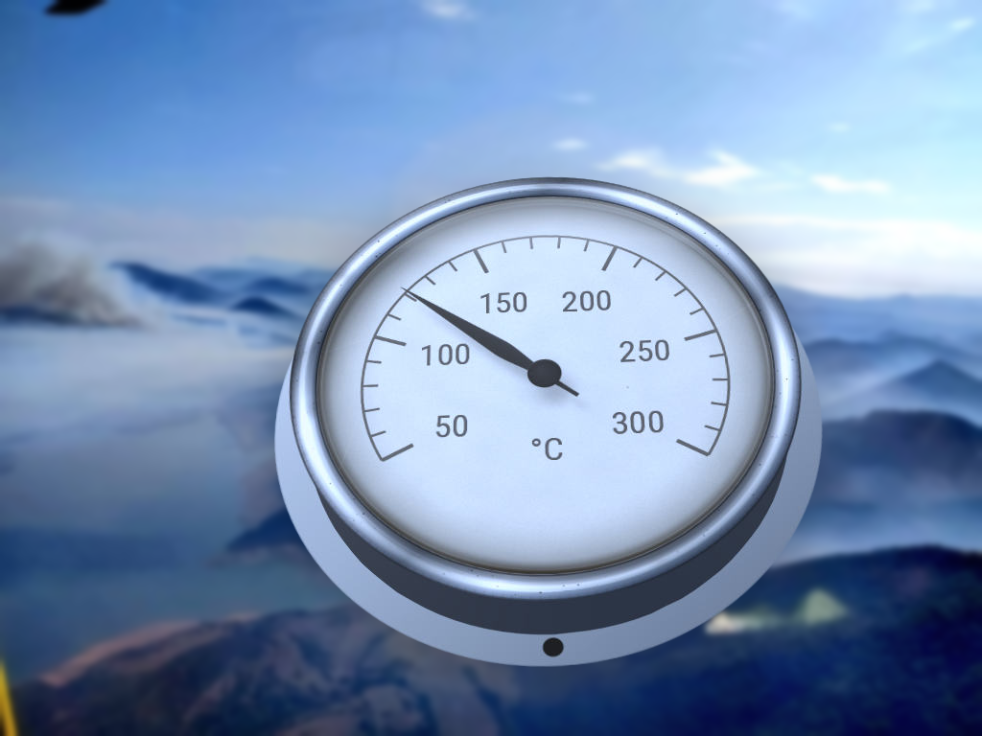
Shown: 120 °C
